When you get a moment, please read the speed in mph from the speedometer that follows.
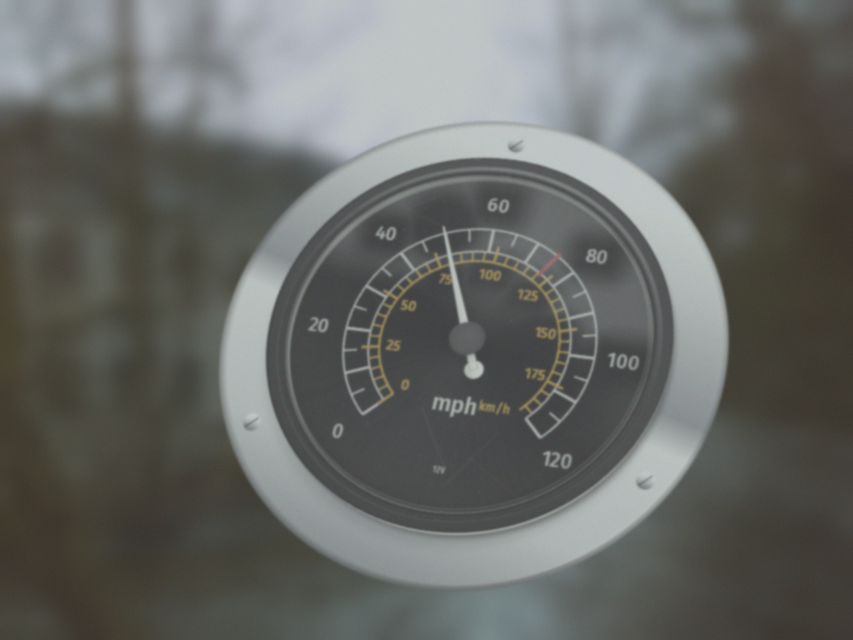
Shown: 50 mph
